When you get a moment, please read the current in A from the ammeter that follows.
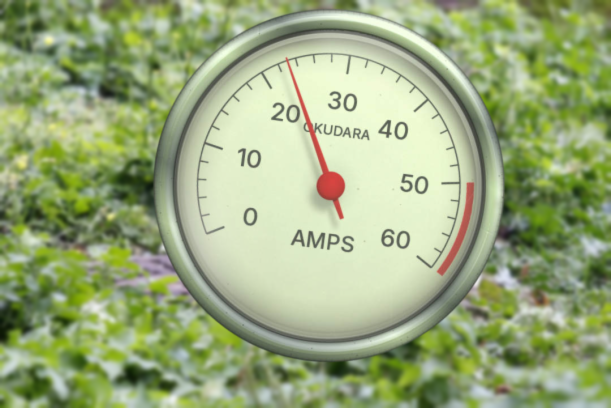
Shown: 23 A
